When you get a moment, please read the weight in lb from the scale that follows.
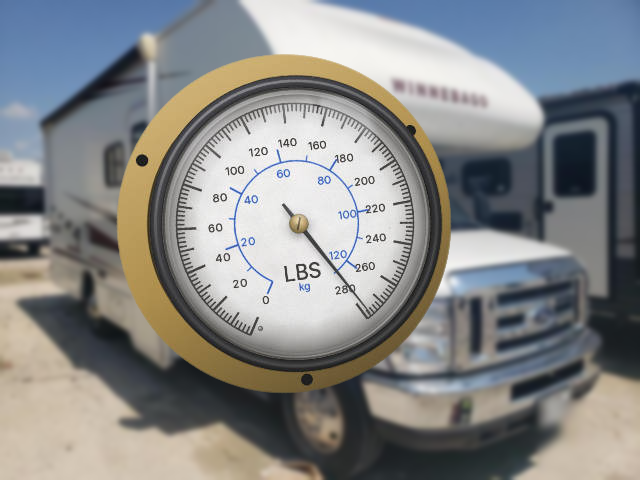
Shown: 278 lb
